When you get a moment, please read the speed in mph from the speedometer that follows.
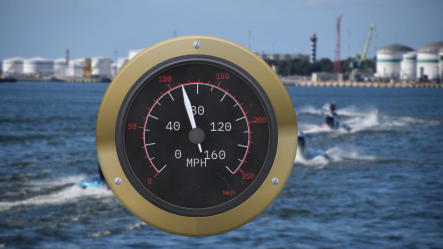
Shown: 70 mph
